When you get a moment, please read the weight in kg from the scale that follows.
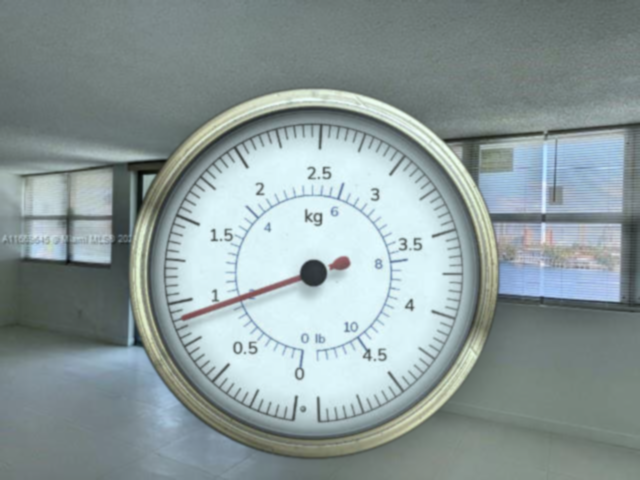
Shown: 0.9 kg
